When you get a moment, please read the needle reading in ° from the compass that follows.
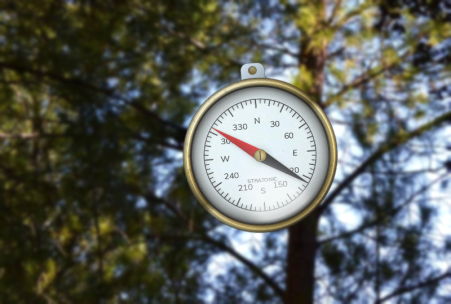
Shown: 305 °
